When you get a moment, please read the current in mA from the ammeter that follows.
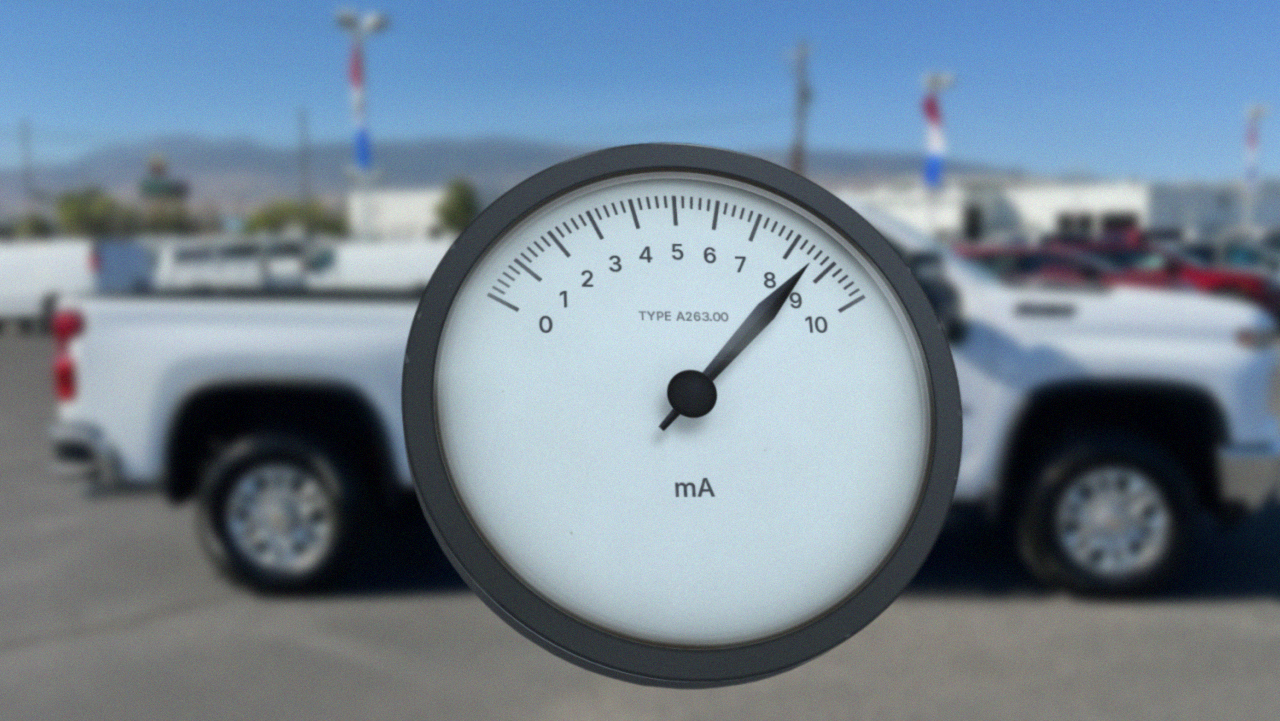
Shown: 8.6 mA
